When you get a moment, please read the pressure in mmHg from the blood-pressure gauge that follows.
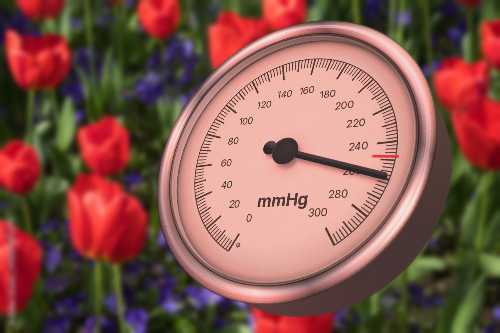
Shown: 260 mmHg
